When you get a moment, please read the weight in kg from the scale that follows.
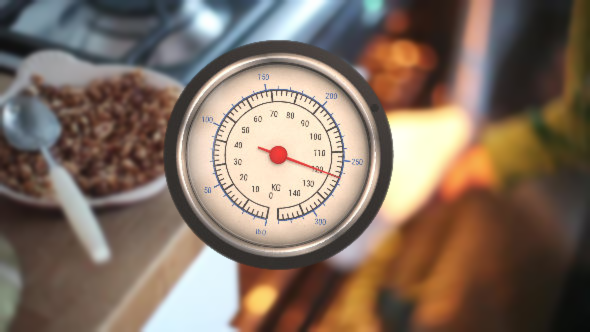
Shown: 120 kg
